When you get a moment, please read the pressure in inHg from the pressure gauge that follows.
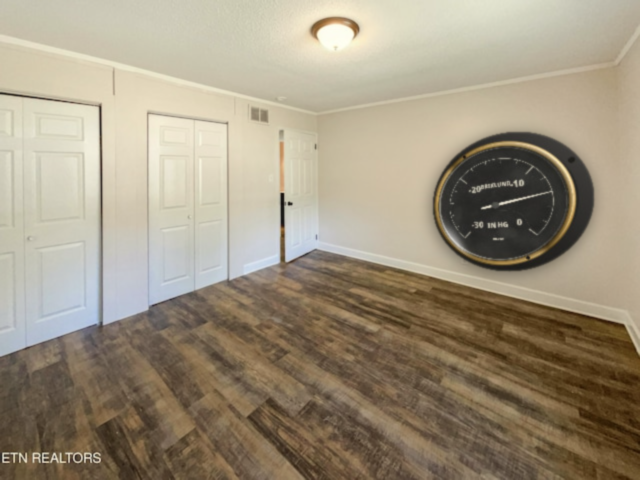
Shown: -6 inHg
